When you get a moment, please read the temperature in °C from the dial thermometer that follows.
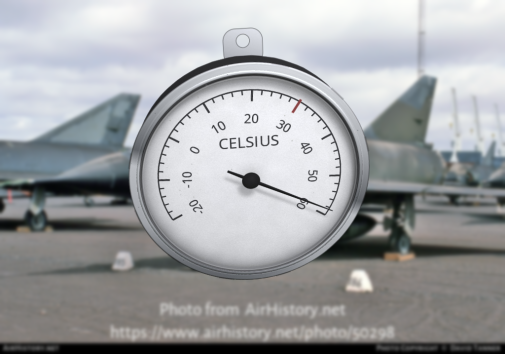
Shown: 58 °C
